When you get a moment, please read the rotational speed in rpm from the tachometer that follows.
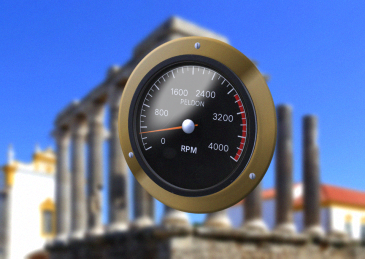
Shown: 300 rpm
